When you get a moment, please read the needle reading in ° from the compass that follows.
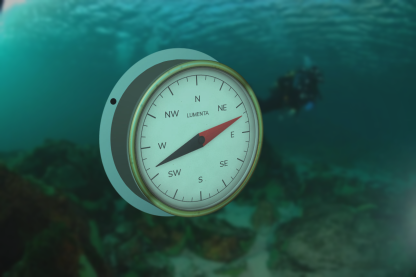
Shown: 70 °
